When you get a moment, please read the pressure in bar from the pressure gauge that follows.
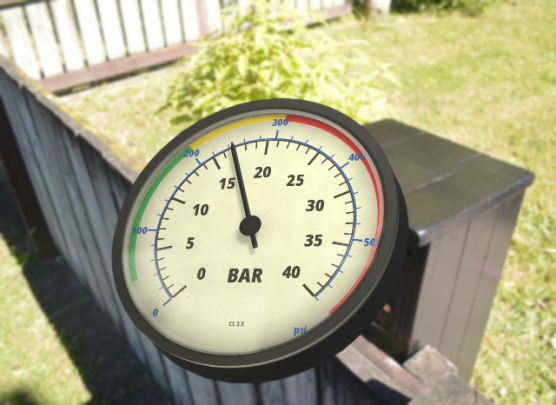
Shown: 17 bar
